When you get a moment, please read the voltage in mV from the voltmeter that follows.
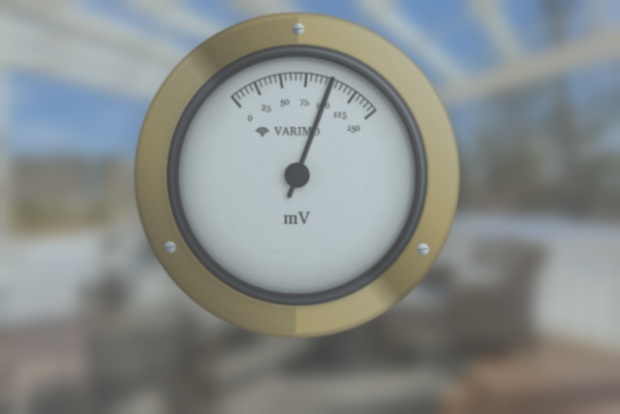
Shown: 100 mV
